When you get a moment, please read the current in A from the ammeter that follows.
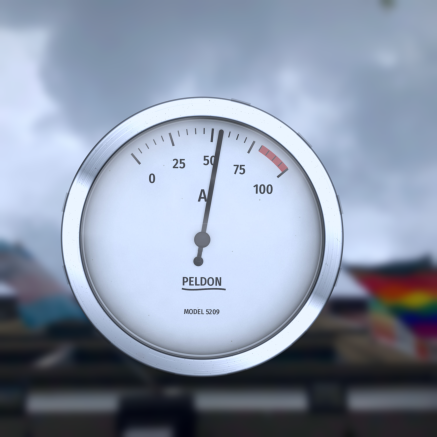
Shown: 55 A
